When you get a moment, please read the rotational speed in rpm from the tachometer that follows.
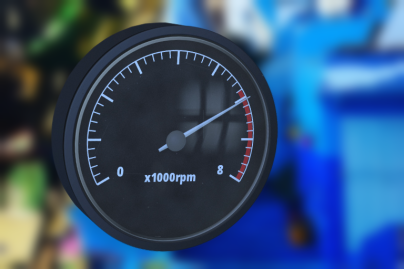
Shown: 6000 rpm
